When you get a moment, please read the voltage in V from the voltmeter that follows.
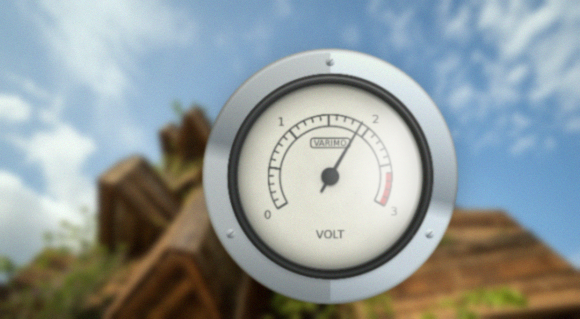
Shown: 1.9 V
